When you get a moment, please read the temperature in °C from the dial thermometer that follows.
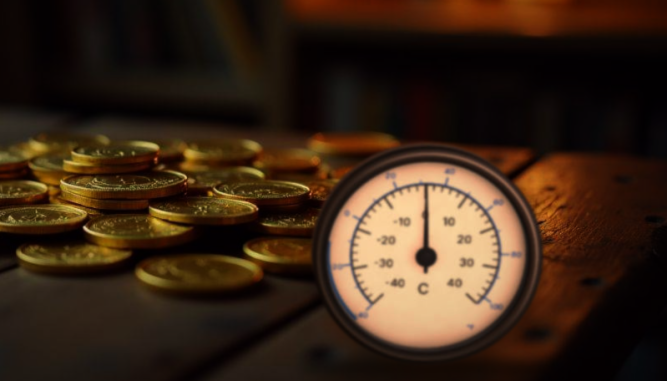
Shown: 0 °C
